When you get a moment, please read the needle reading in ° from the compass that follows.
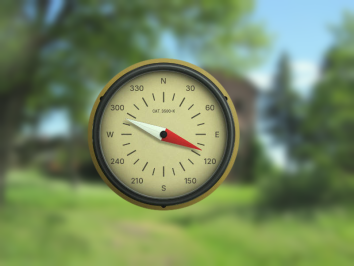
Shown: 112.5 °
